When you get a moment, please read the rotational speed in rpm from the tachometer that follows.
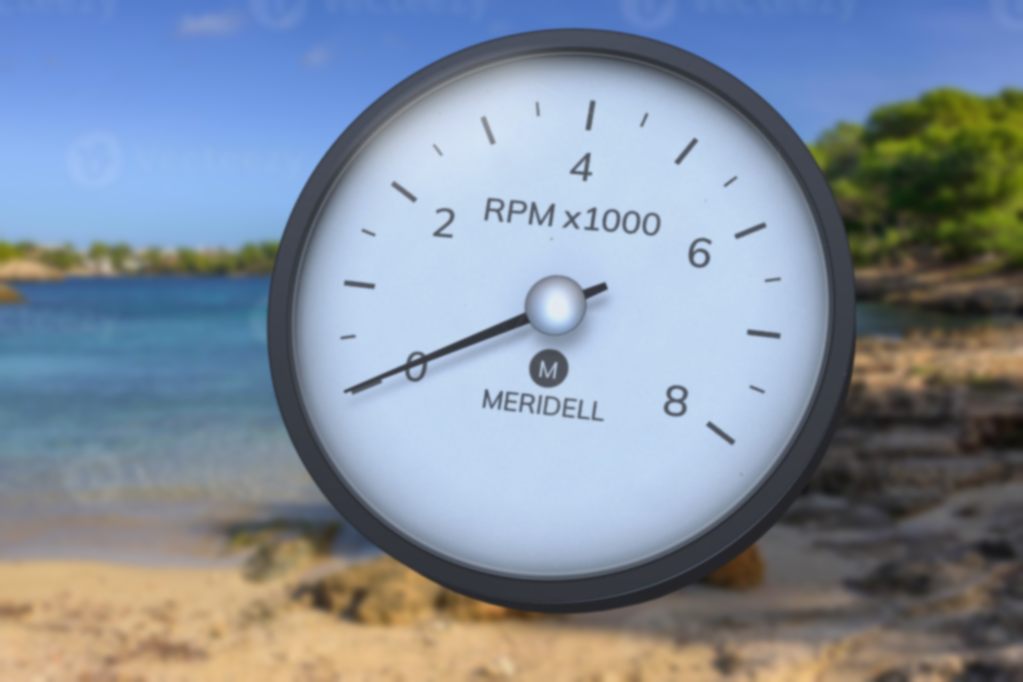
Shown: 0 rpm
